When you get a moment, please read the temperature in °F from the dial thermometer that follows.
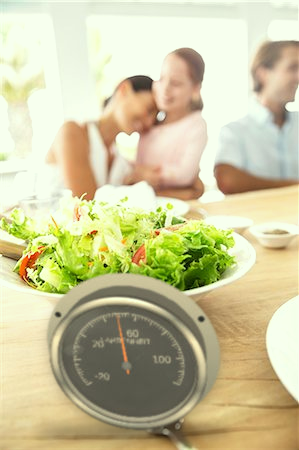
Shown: 50 °F
